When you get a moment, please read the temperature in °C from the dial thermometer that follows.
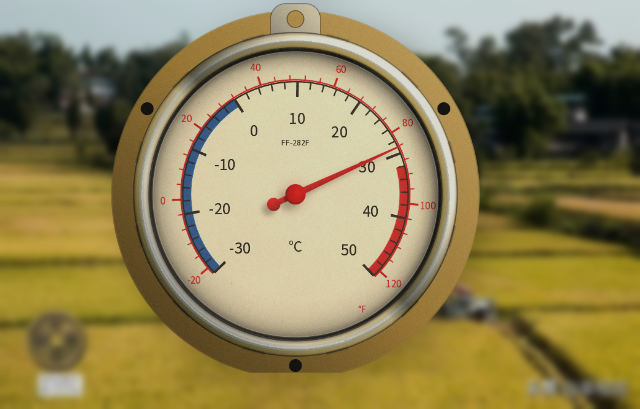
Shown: 29 °C
